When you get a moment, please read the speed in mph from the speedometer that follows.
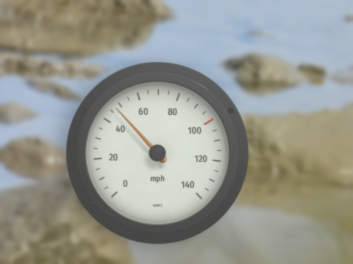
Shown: 47.5 mph
